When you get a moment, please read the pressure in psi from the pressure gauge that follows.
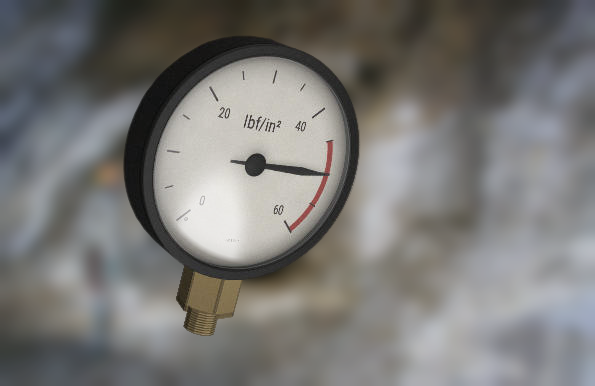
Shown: 50 psi
